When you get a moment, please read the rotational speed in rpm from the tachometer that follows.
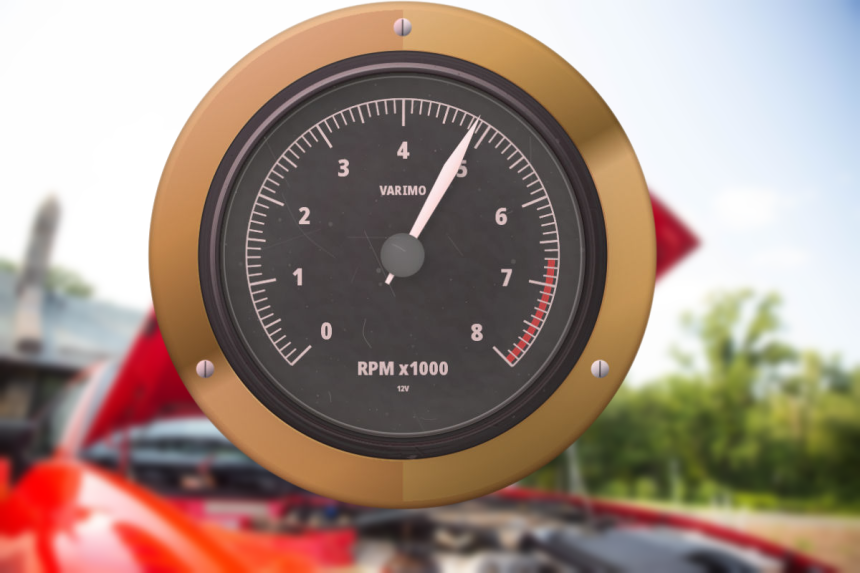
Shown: 4850 rpm
